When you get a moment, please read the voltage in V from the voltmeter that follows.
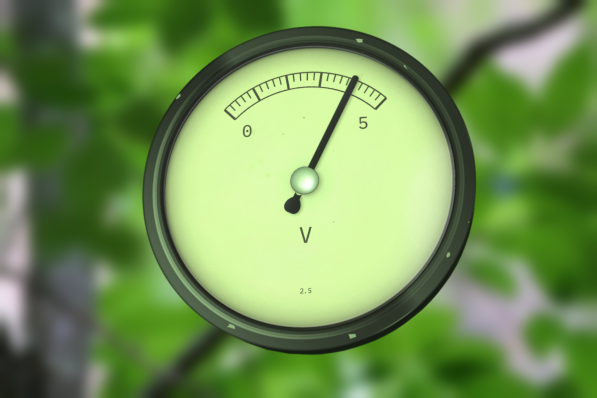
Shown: 4 V
